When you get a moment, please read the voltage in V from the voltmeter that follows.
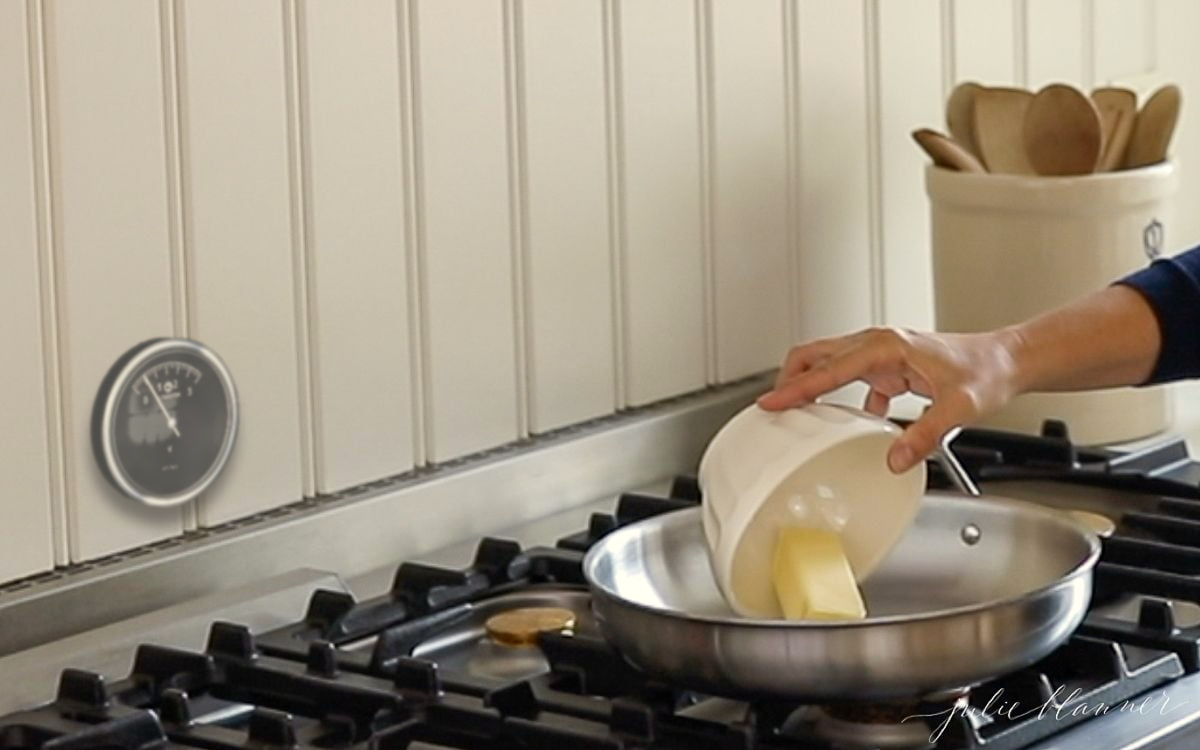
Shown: 0.5 V
